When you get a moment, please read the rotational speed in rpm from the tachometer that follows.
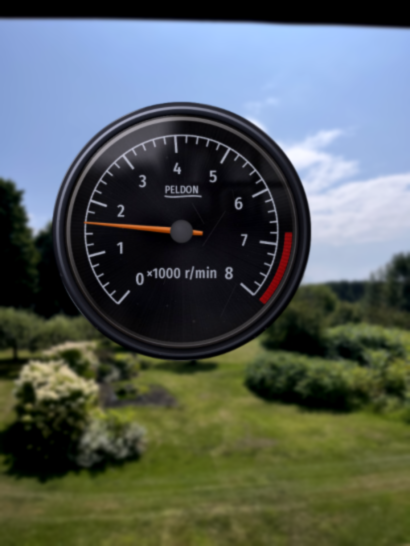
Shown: 1600 rpm
